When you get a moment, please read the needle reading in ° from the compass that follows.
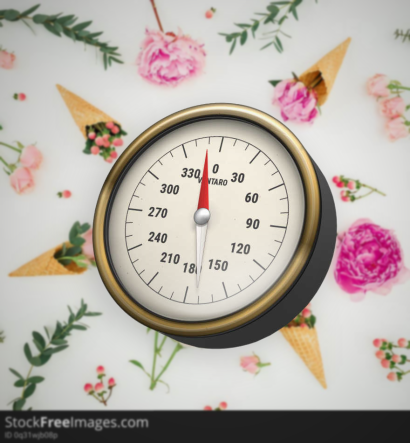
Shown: 350 °
